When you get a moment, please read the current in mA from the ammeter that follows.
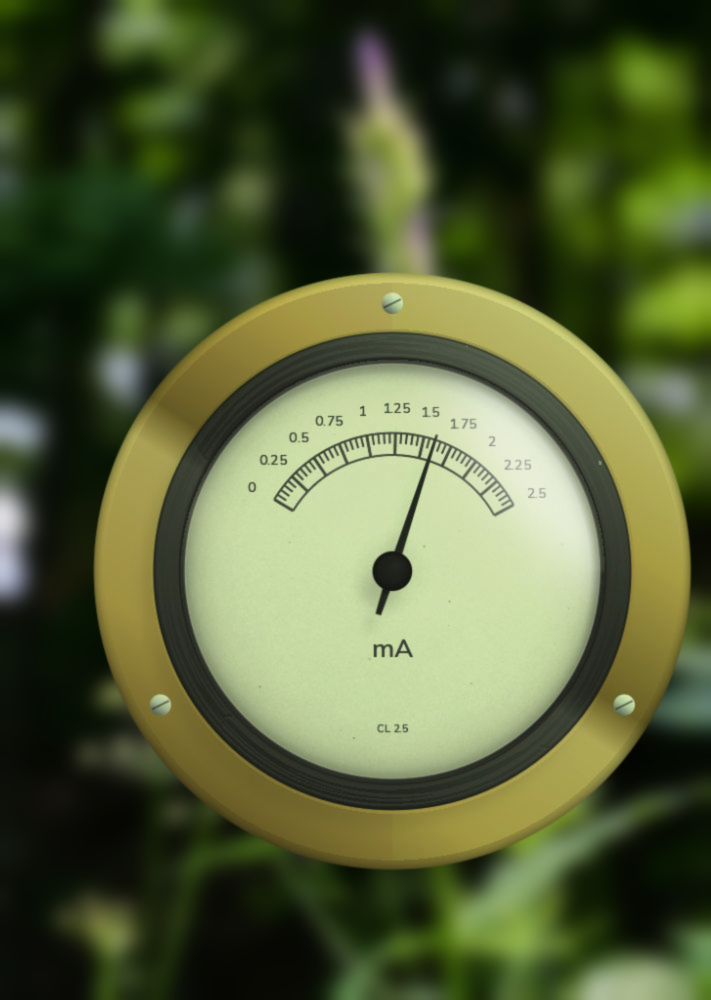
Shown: 1.6 mA
